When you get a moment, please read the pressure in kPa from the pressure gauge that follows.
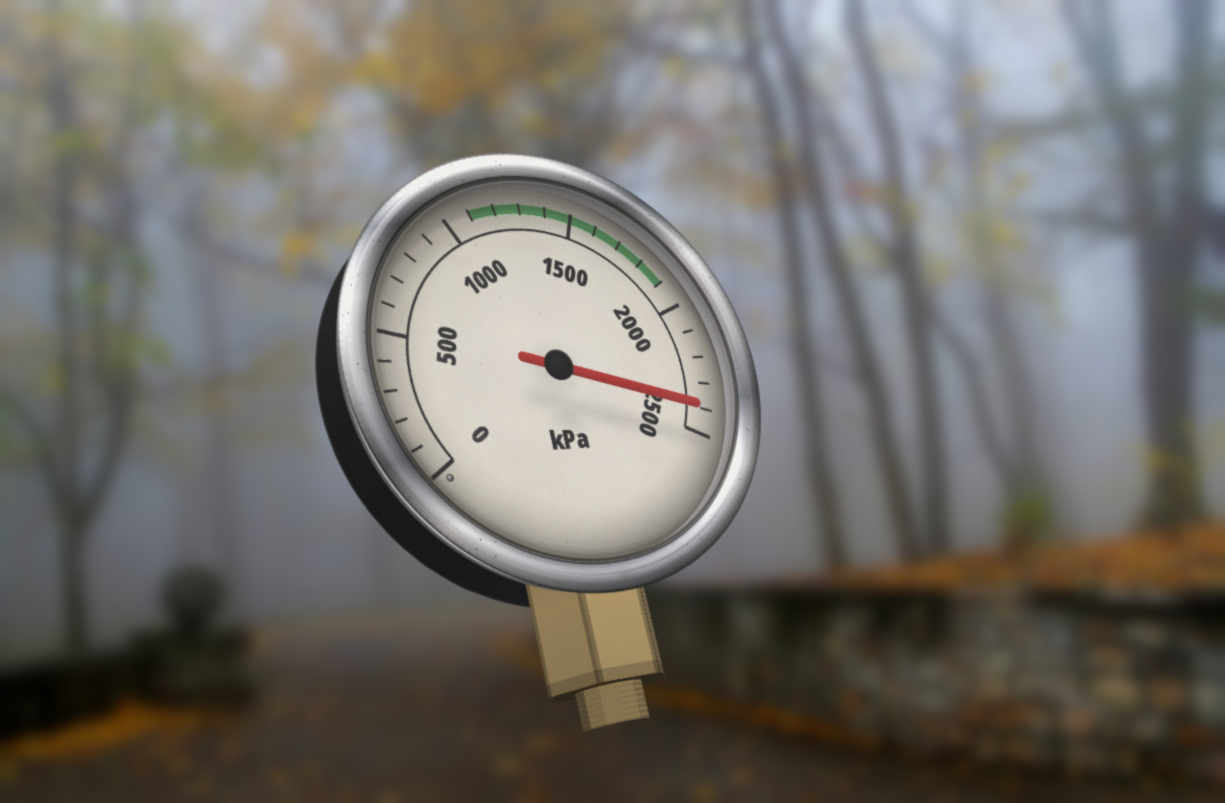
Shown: 2400 kPa
